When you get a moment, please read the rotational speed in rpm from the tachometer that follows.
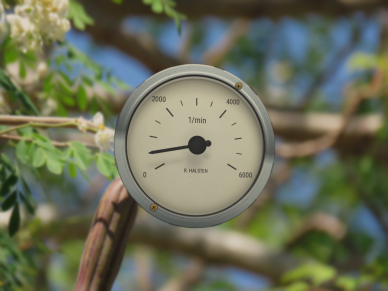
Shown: 500 rpm
